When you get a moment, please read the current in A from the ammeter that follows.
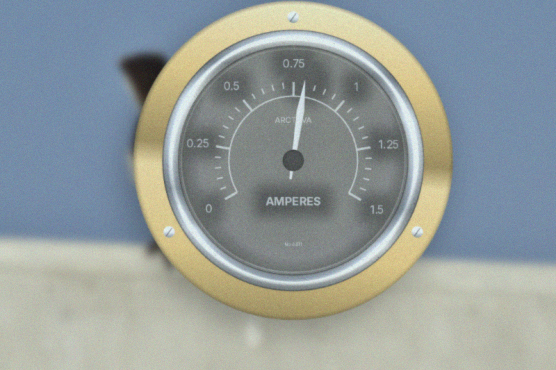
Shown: 0.8 A
